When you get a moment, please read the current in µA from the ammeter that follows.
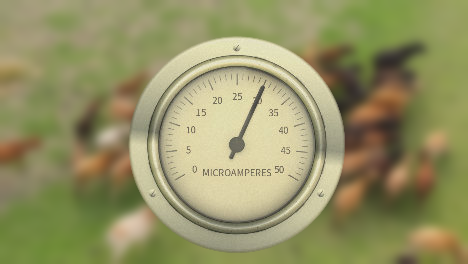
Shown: 30 µA
